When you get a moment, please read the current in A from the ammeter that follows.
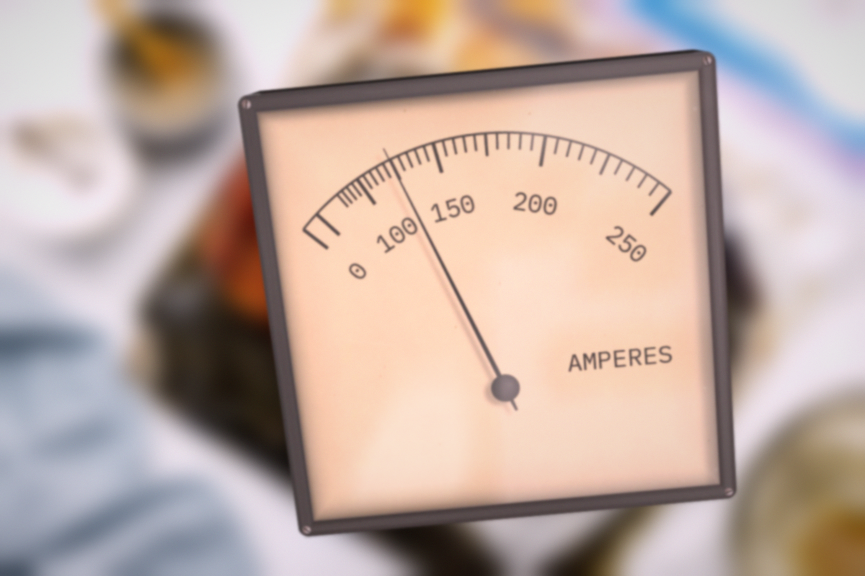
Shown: 125 A
